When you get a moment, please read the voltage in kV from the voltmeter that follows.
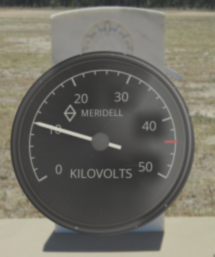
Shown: 10 kV
